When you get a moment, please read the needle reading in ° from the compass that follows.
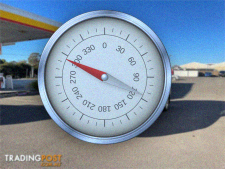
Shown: 295 °
